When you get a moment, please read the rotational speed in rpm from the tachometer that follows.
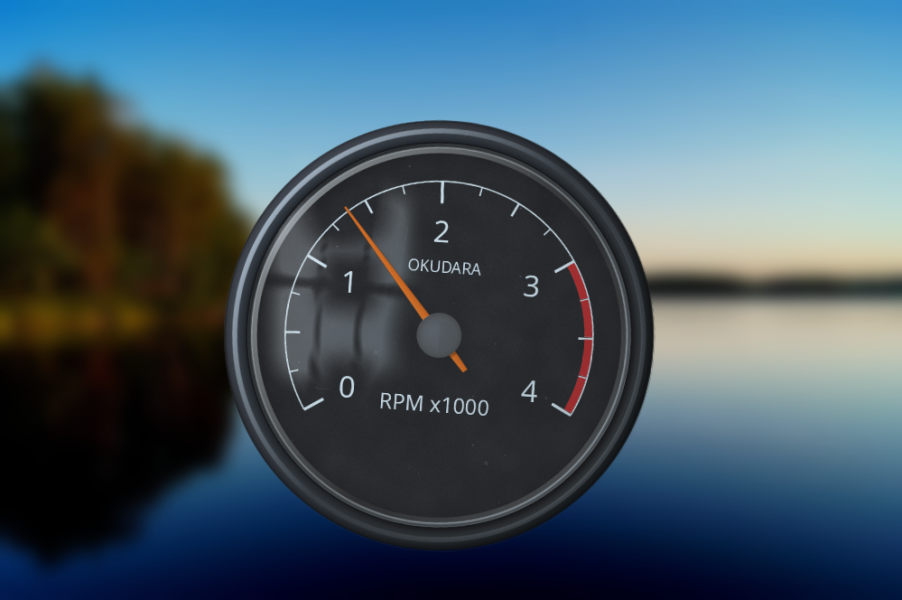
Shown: 1375 rpm
